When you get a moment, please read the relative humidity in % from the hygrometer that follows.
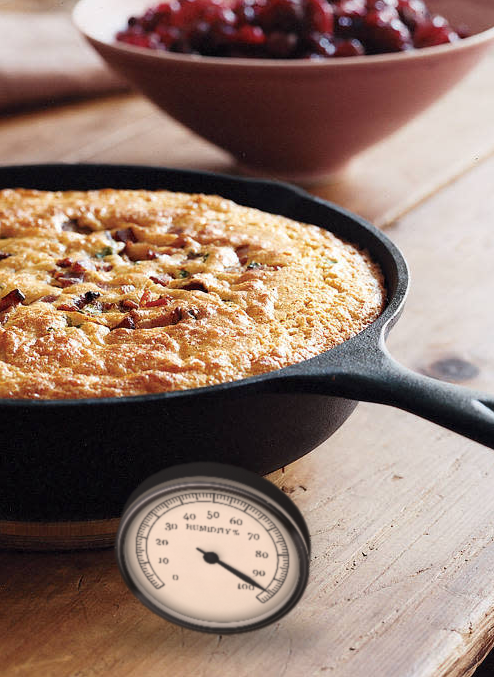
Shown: 95 %
